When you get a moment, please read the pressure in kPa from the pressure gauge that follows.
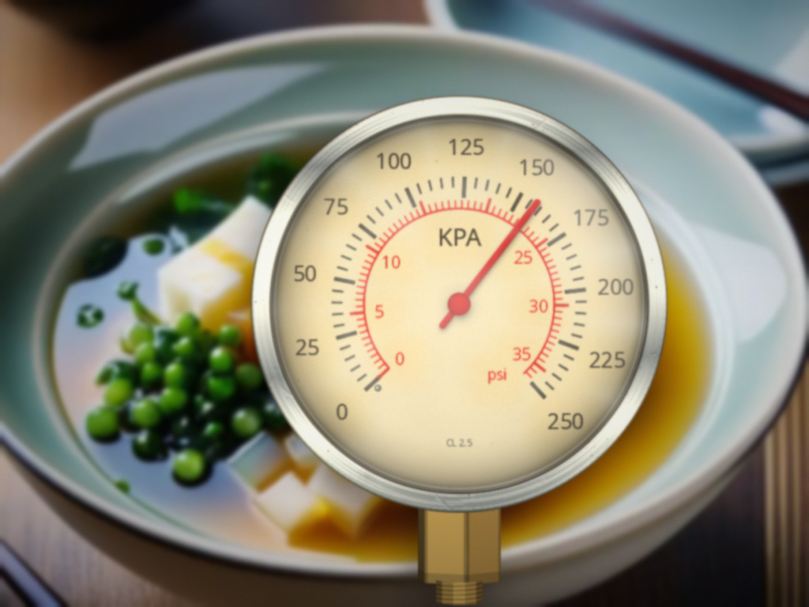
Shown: 157.5 kPa
